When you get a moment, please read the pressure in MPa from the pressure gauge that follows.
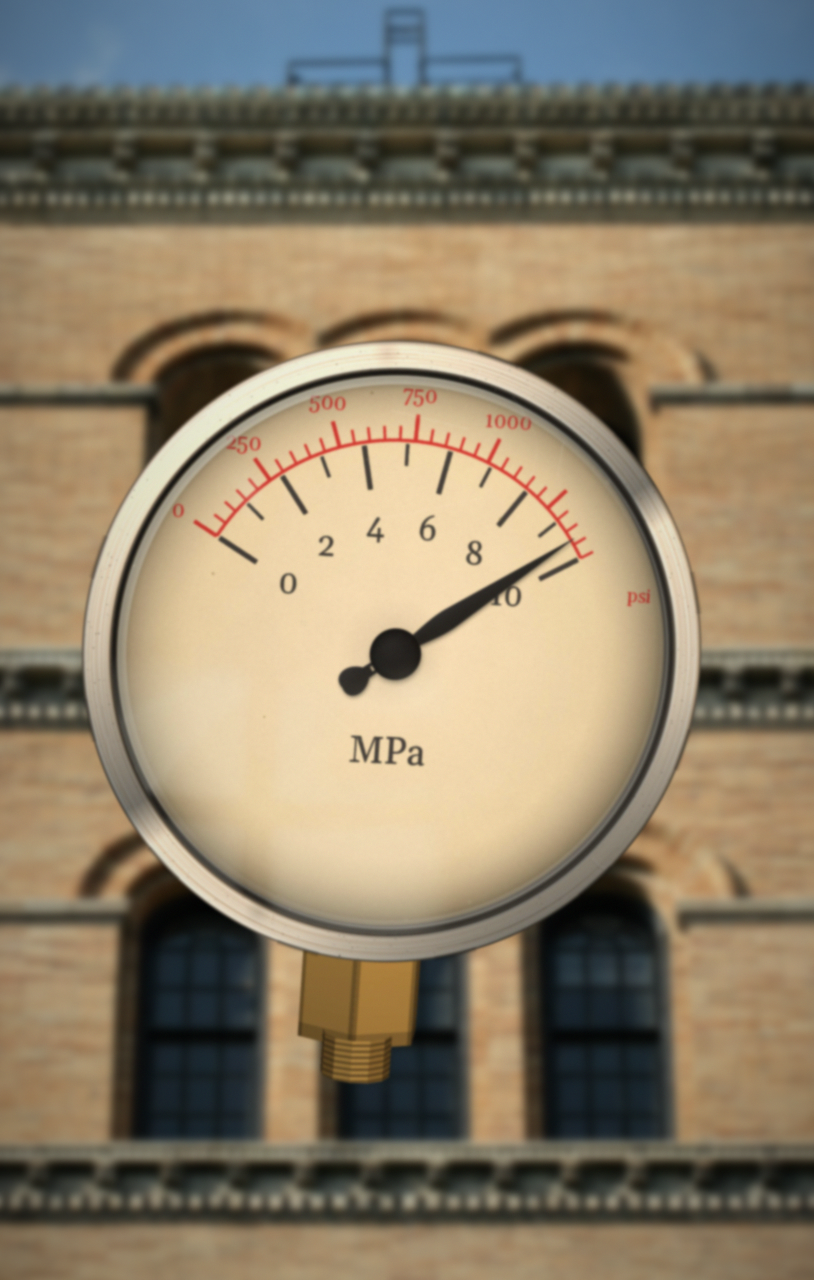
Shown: 9.5 MPa
